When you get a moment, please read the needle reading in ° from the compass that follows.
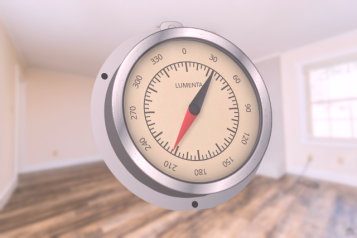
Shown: 215 °
